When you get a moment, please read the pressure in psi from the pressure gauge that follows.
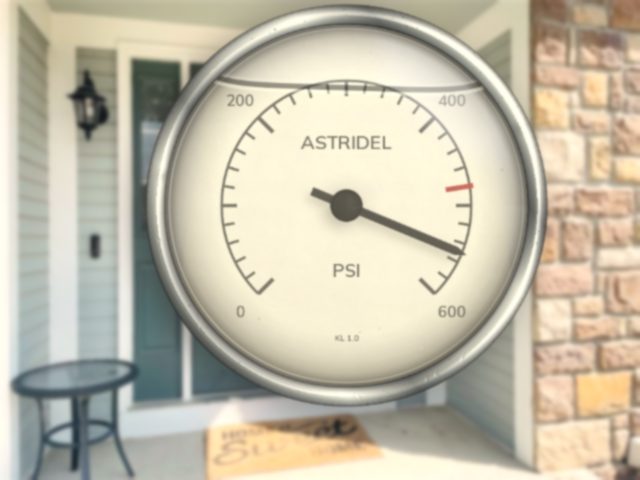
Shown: 550 psi
